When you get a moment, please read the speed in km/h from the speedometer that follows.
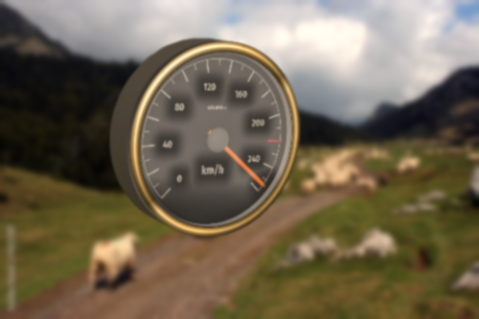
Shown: 255 km/h
